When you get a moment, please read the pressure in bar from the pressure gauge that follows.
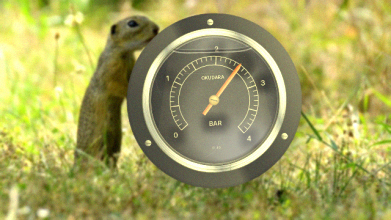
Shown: 2.5 bar
